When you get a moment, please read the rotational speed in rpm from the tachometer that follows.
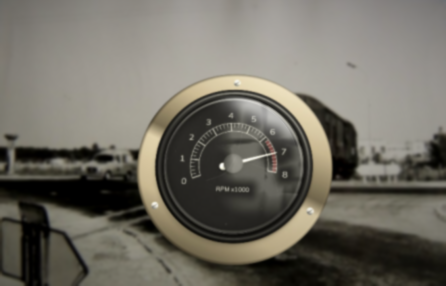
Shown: 7000 rpm
